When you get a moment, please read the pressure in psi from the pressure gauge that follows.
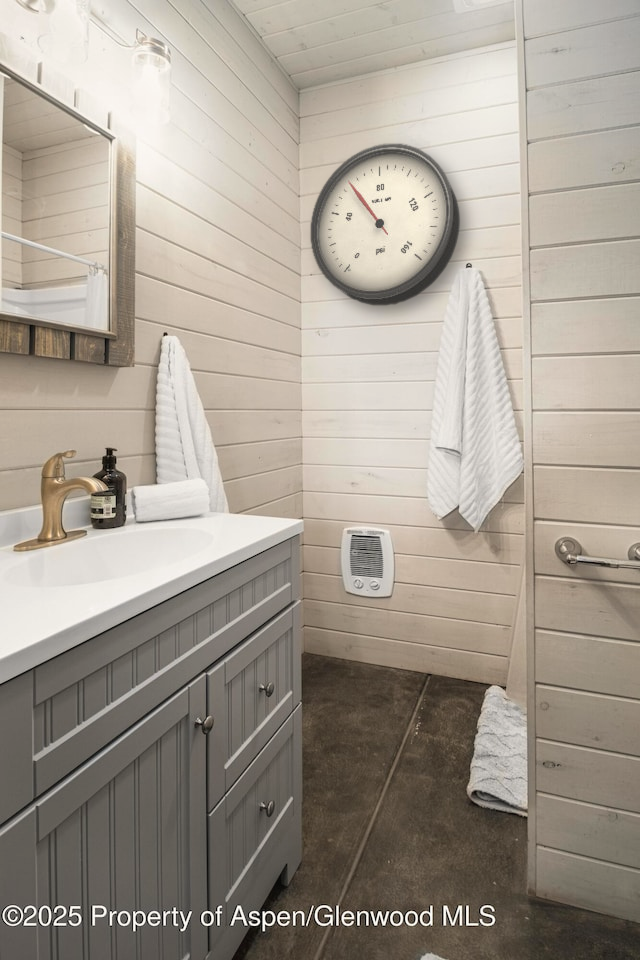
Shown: 60 psi
